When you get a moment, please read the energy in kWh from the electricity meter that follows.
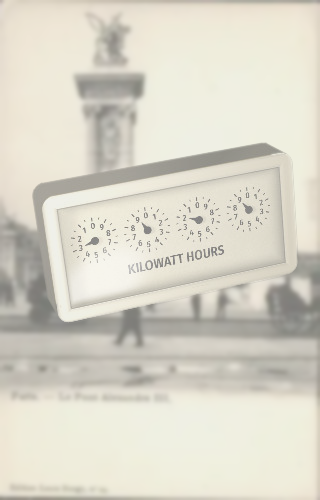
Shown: 2919 kWh
